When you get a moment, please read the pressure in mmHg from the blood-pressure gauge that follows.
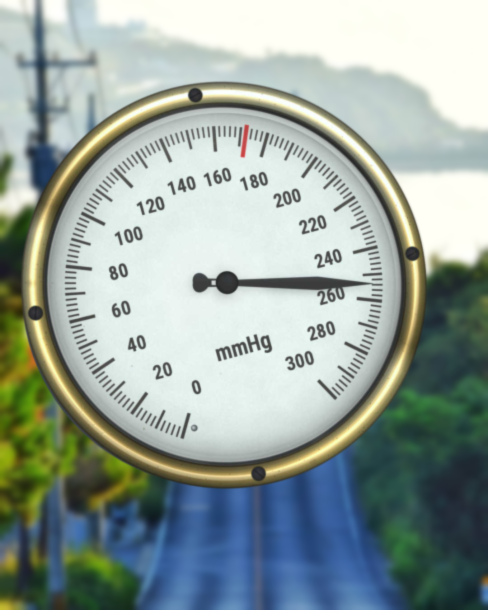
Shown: 254 mmHg
